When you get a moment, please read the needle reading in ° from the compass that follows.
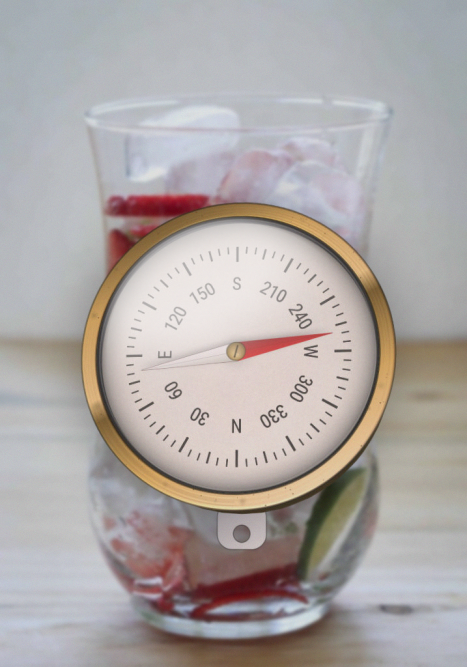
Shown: 260 °
